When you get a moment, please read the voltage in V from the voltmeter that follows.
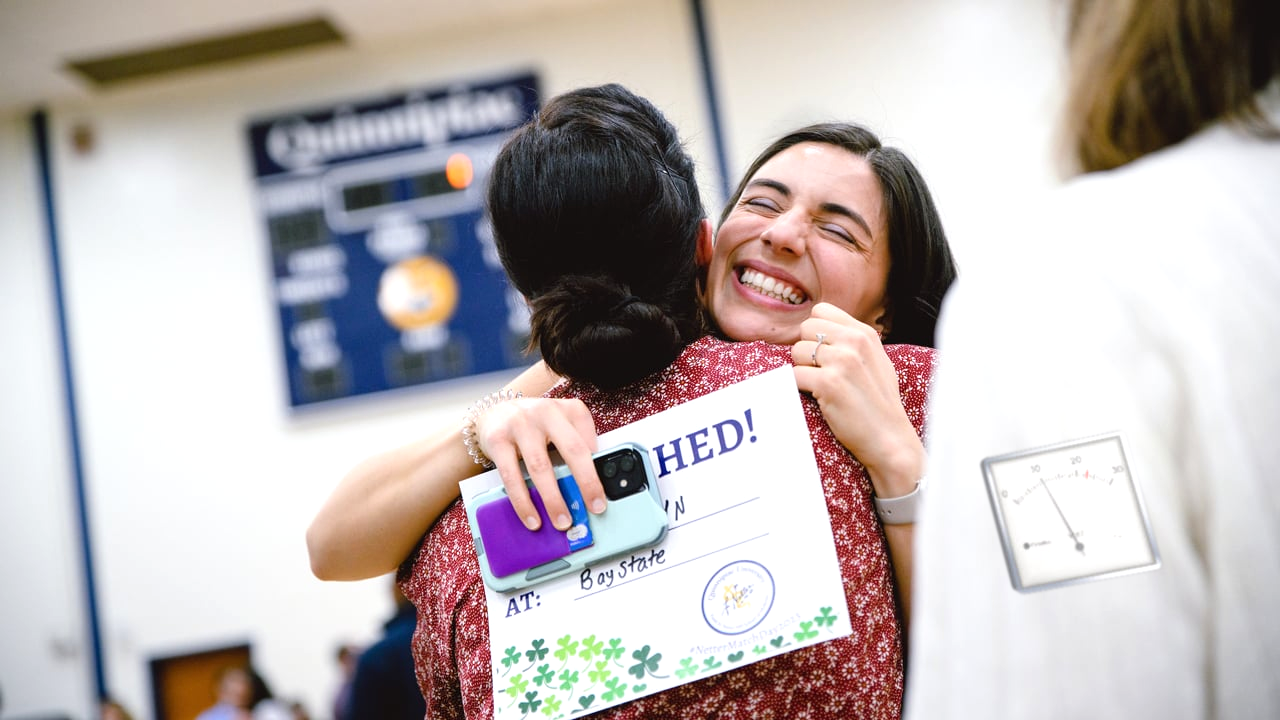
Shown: 10 V
